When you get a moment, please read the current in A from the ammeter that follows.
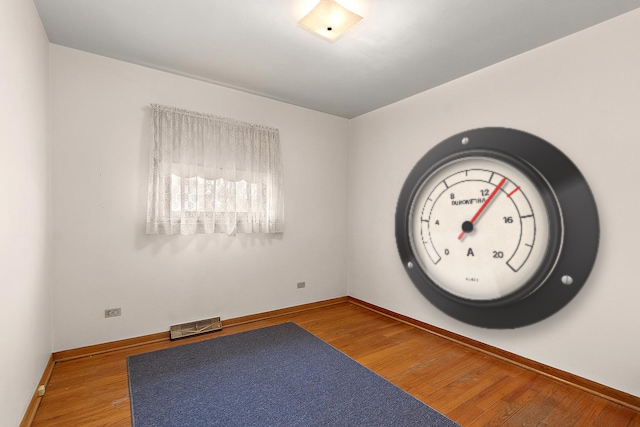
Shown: 13 A
